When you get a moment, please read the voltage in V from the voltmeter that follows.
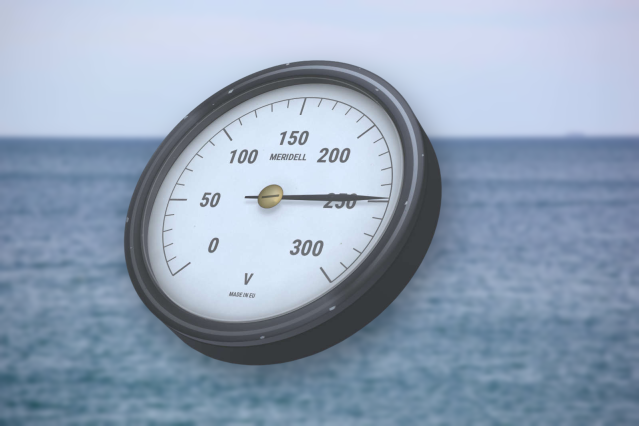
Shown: 250 V
